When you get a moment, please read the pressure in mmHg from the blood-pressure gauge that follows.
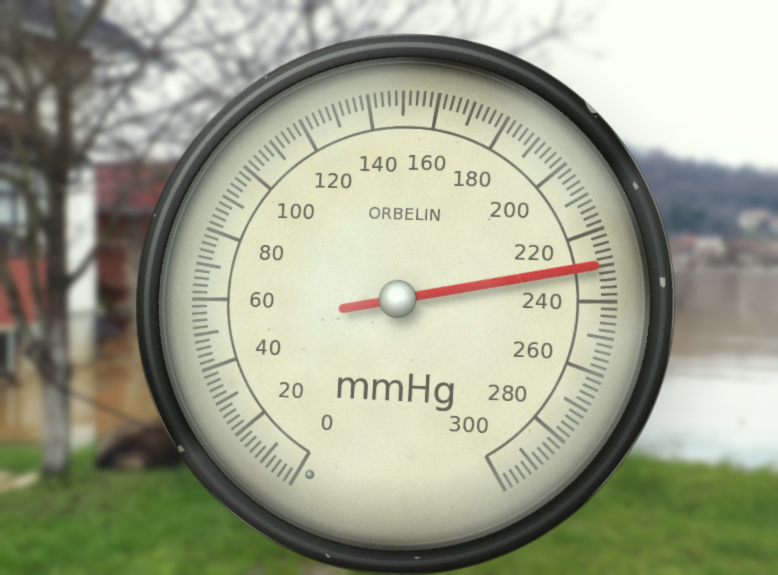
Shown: 230 mmHg
